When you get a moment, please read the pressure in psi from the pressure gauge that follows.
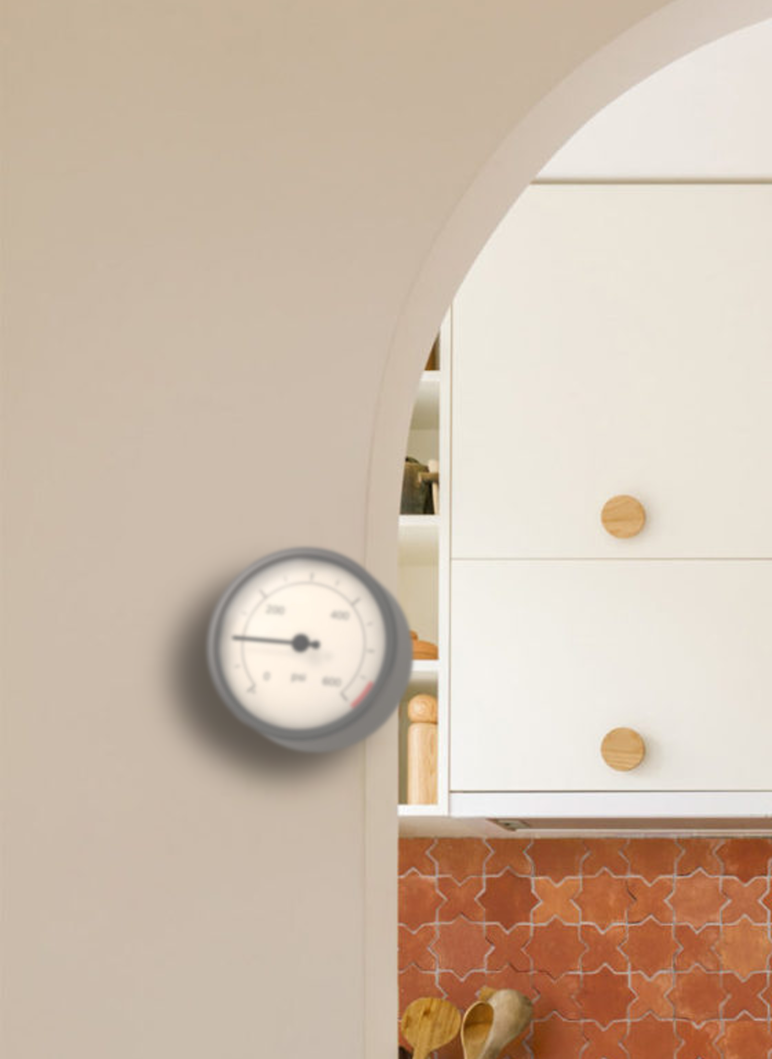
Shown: 100 psi
